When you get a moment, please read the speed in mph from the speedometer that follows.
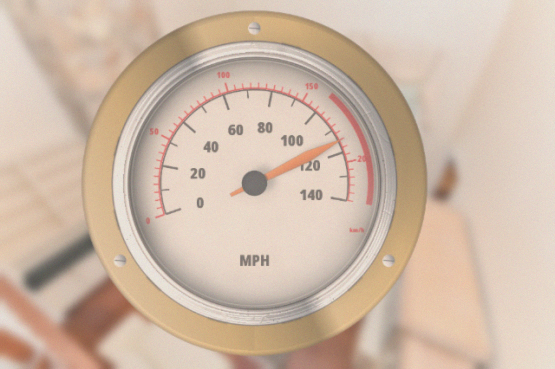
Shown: 115 mph
